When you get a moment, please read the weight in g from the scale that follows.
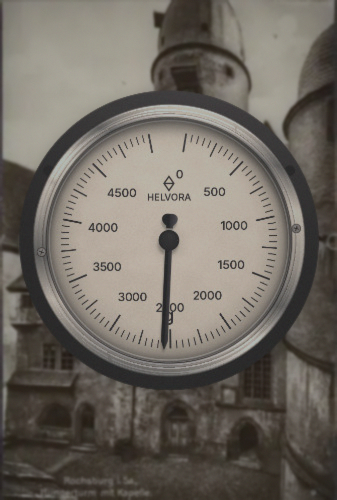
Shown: 2550 g
